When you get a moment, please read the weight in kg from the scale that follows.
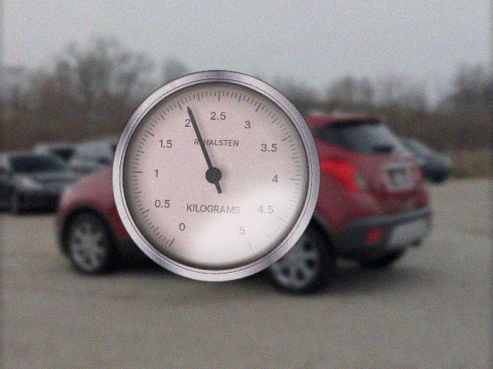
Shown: 2.1 kg
